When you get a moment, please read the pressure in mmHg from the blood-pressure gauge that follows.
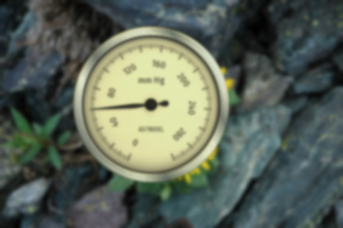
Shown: 60 mmHg
